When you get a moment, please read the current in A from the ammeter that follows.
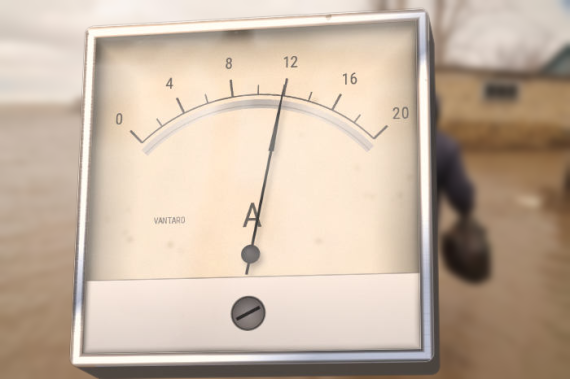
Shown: 12 A
